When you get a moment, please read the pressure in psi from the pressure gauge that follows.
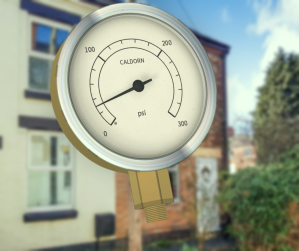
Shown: 30 psi
